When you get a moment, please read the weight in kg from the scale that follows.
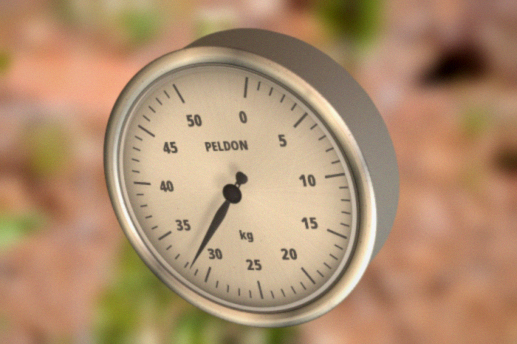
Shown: 31.5 kg
